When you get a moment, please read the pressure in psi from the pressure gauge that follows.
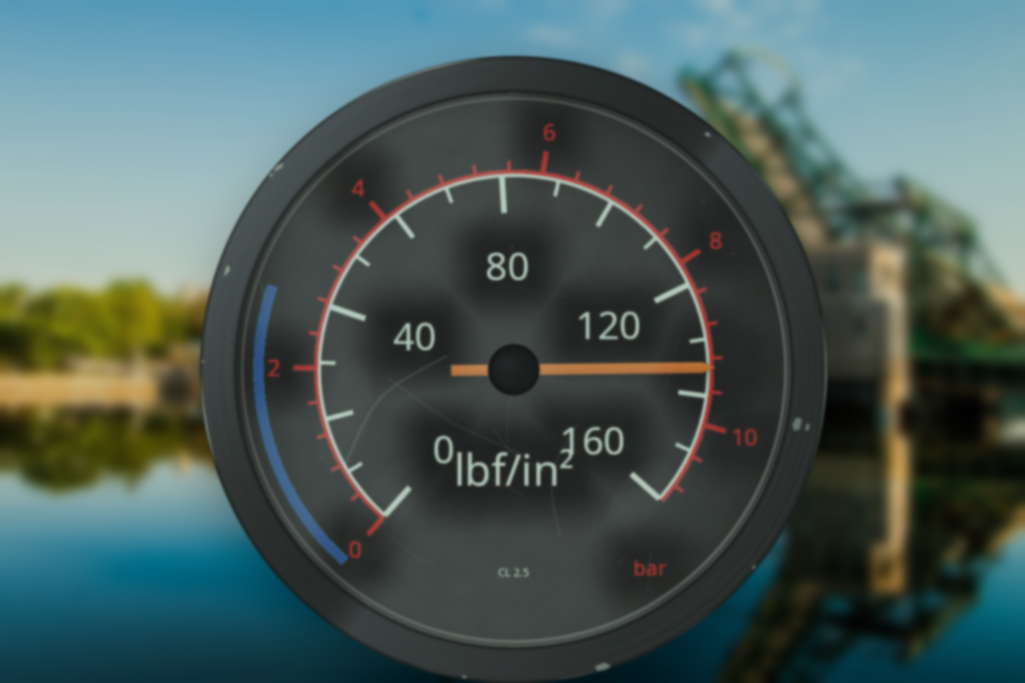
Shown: 135 psi
